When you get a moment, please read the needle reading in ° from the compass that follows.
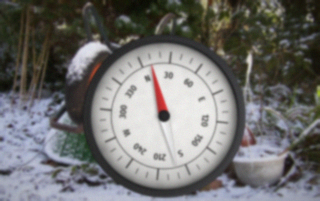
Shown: 10 °
